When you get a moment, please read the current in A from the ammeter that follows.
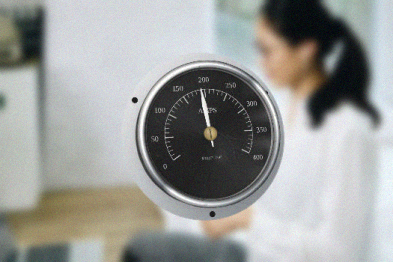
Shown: 190 A
